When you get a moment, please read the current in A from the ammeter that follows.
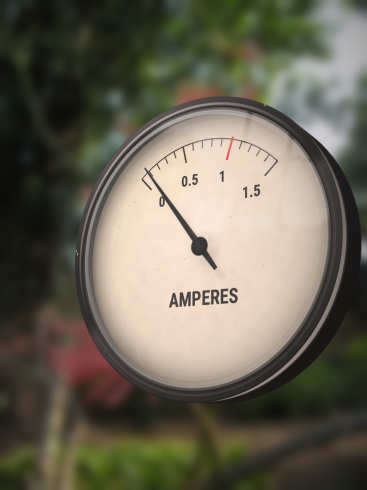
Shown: 0.1 A
